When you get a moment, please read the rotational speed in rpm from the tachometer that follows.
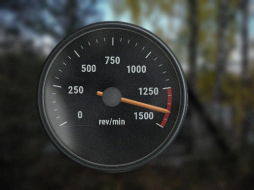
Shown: 1400 rpm
